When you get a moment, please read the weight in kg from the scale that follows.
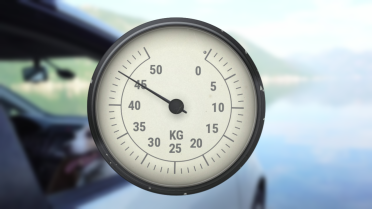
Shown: 45 kg
